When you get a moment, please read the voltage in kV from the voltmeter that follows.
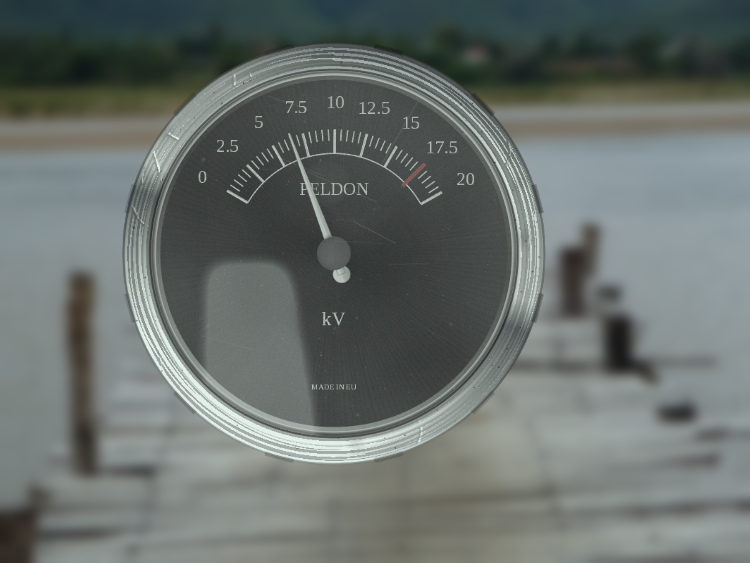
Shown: 6.5 kV
